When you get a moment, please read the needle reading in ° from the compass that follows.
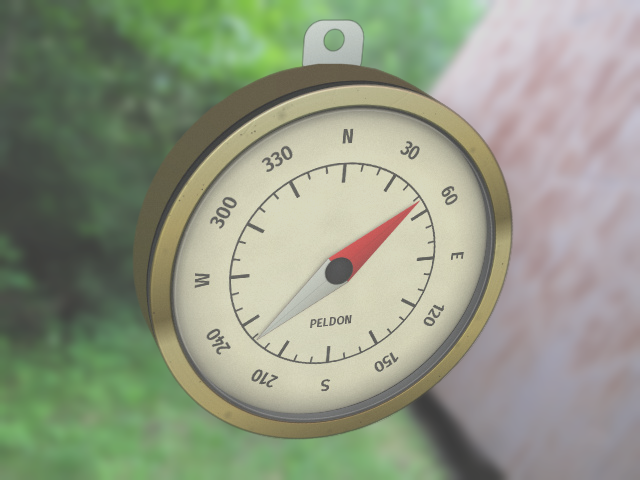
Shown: 50 °
